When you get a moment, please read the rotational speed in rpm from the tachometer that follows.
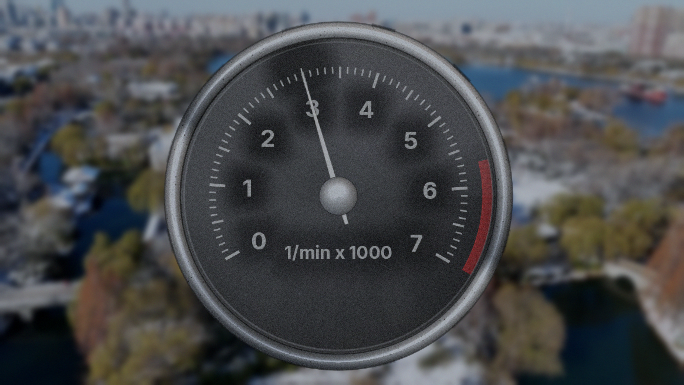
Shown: 3000 rpm
